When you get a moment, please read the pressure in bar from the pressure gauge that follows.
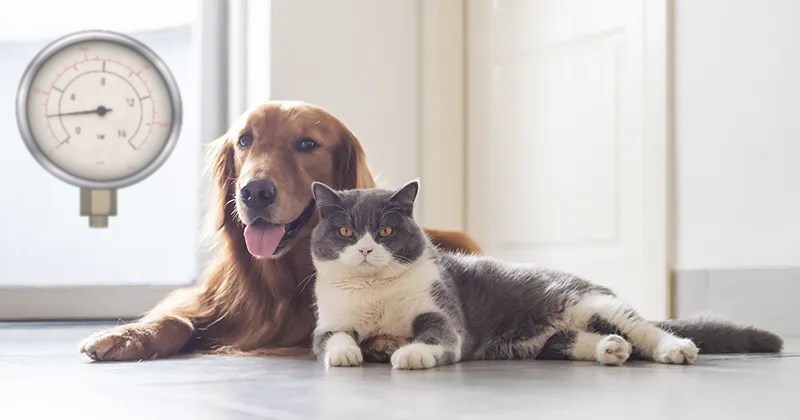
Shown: 2 bar
